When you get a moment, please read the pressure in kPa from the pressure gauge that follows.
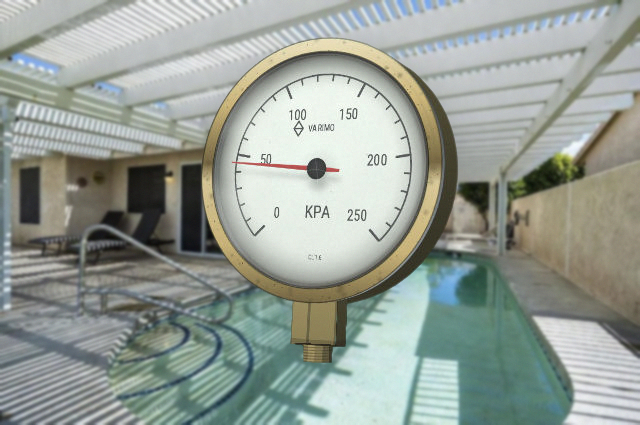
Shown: 45 kPa
